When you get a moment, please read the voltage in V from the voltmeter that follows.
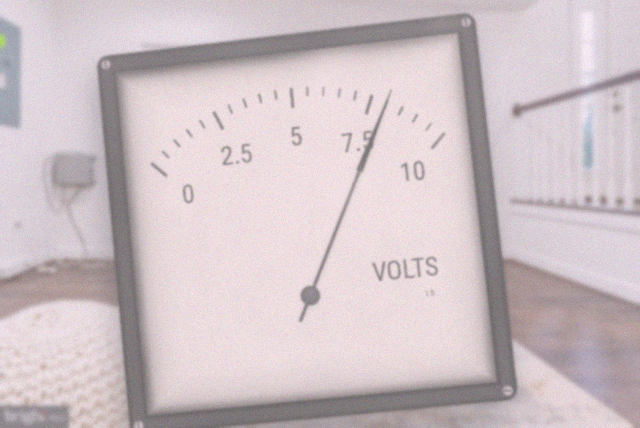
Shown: 8 V
